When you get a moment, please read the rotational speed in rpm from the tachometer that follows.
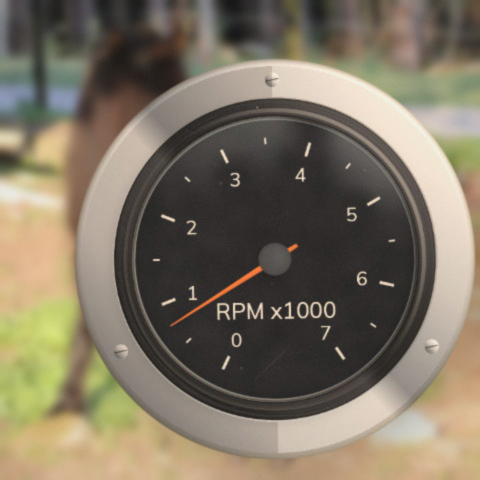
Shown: 750 rpm
